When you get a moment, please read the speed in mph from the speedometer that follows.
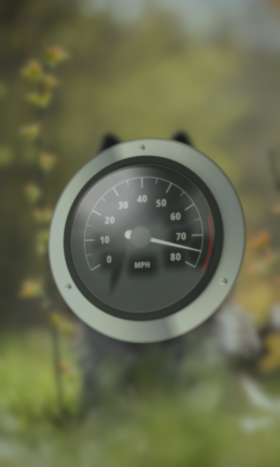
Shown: 75 mph
